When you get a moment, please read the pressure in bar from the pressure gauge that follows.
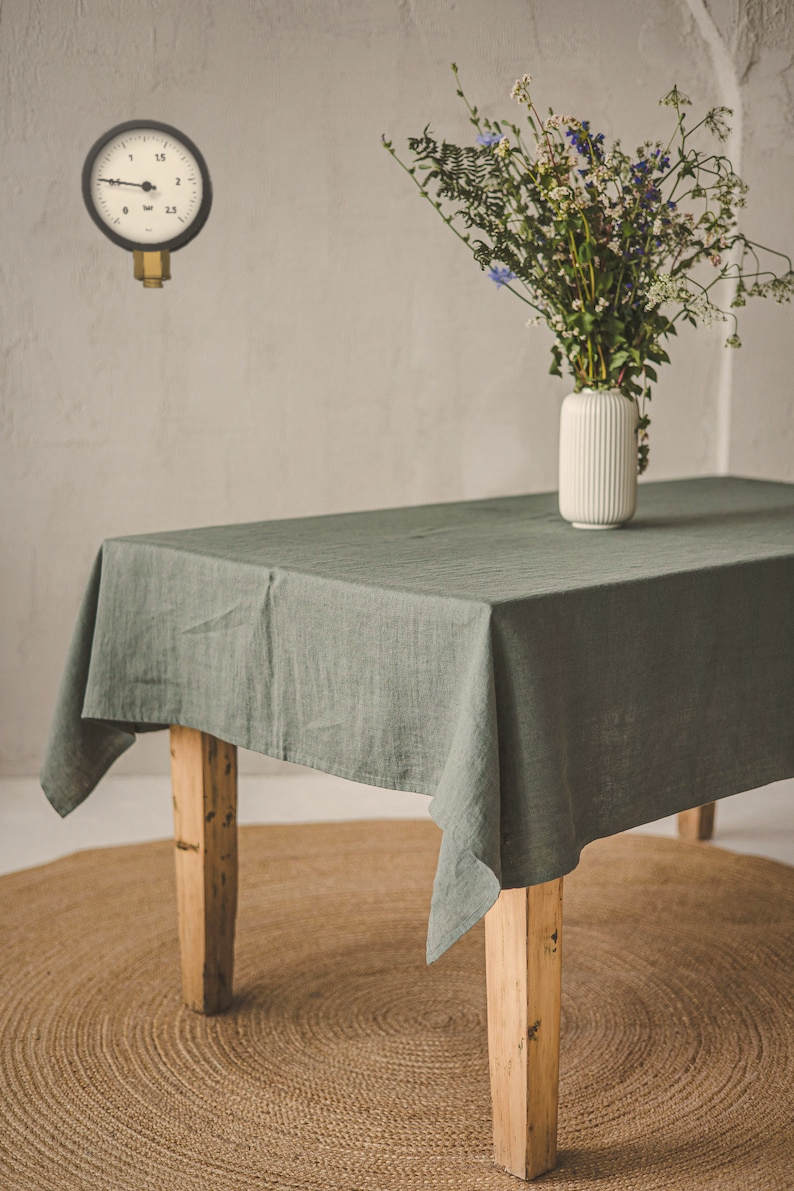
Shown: 0.5 bar
